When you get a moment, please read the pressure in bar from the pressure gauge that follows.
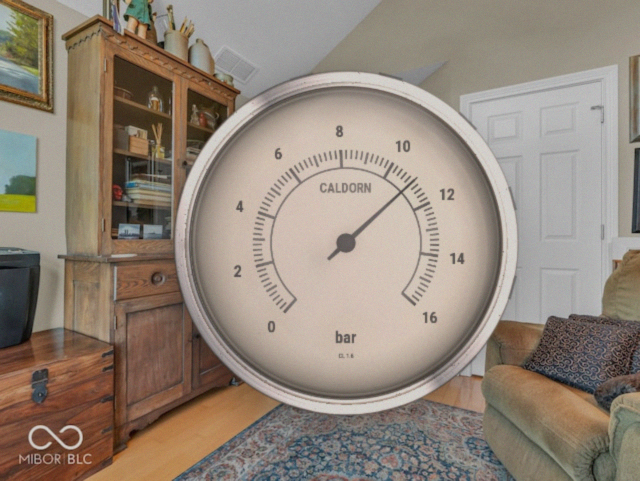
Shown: 11 bar
